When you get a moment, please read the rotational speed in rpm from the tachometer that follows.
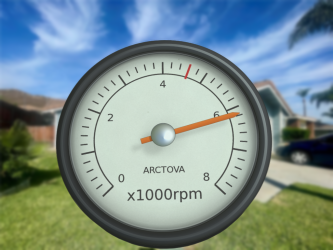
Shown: 6200 rpm
